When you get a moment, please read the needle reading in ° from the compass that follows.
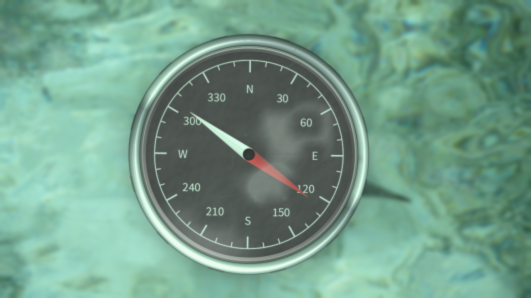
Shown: 125 °
